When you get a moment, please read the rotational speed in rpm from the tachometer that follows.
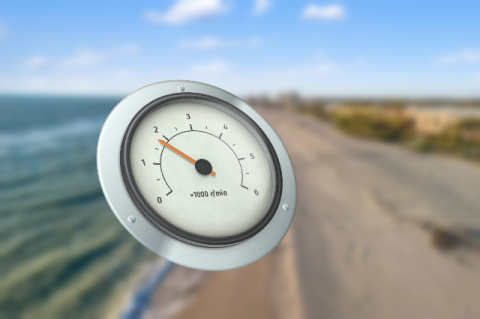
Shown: 1750 rpm
